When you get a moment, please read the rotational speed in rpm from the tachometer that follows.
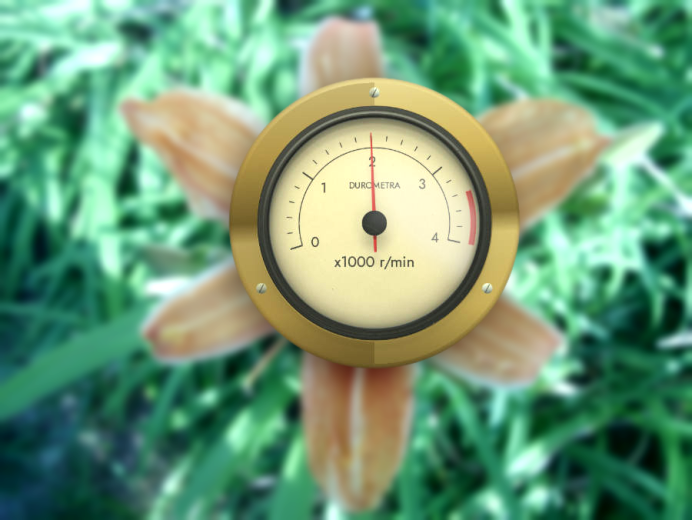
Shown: 2000 rpm
